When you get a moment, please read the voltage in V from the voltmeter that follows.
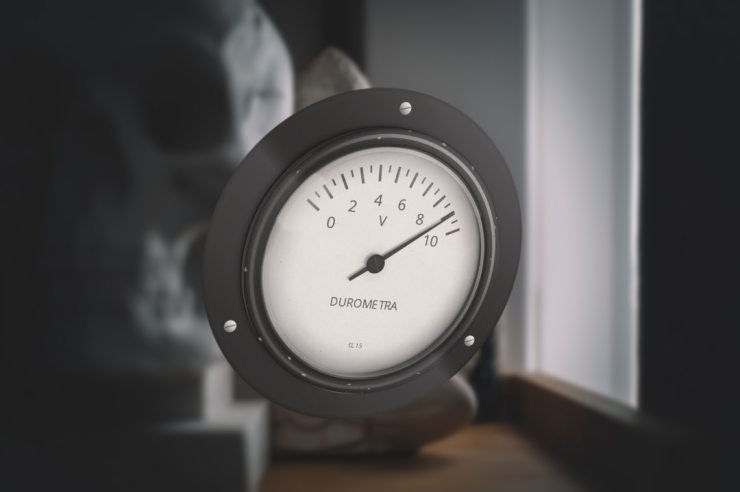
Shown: 9 V
